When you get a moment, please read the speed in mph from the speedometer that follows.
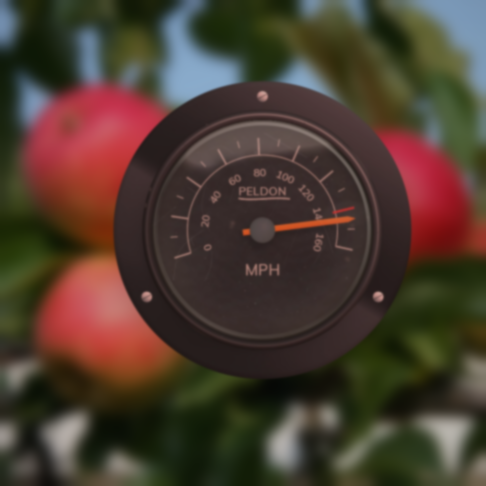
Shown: 145 mph
